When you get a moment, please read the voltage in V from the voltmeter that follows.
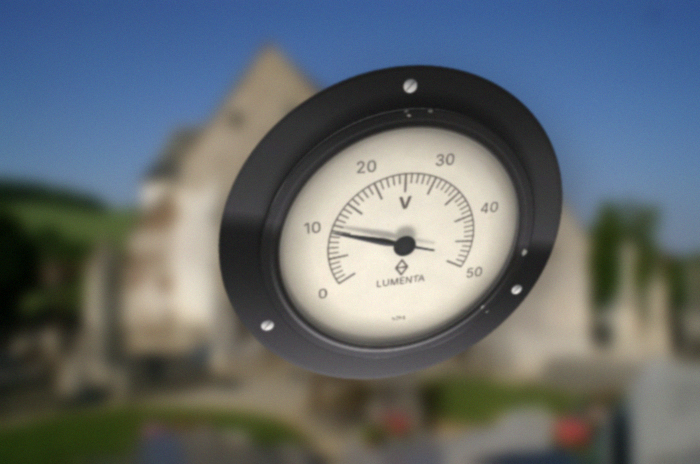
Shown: 10 V
